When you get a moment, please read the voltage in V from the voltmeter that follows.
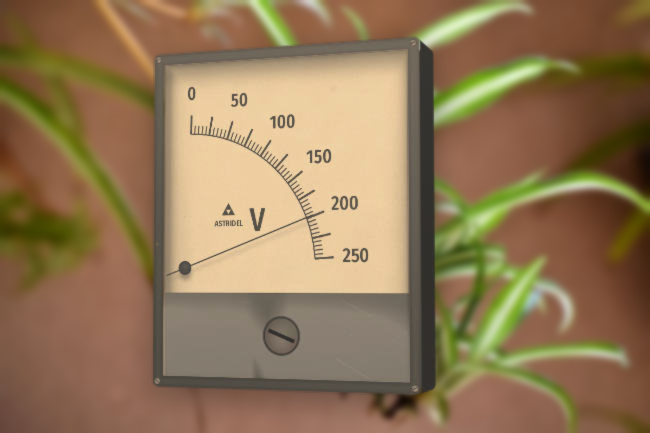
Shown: 200 V
